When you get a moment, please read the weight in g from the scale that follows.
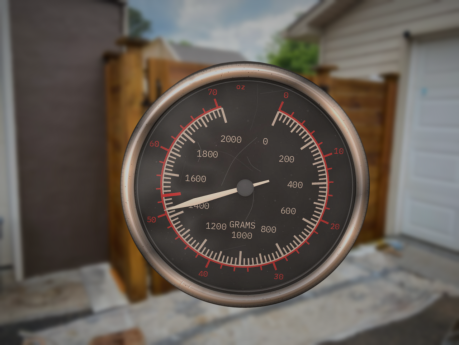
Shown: 1440 g
